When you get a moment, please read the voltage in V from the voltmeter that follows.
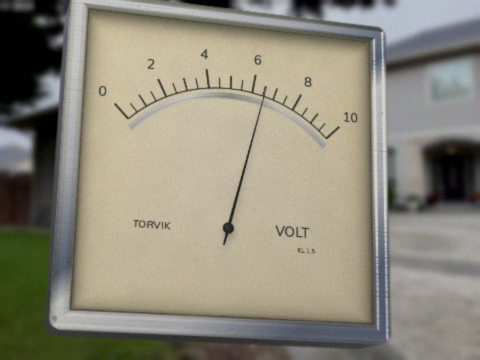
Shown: 6.5 V
